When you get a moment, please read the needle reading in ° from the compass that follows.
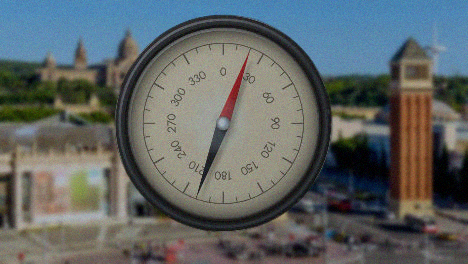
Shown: 20 °
